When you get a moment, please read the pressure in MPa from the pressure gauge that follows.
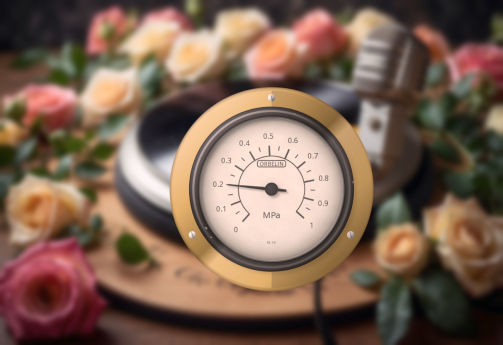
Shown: 0.2 MPa
